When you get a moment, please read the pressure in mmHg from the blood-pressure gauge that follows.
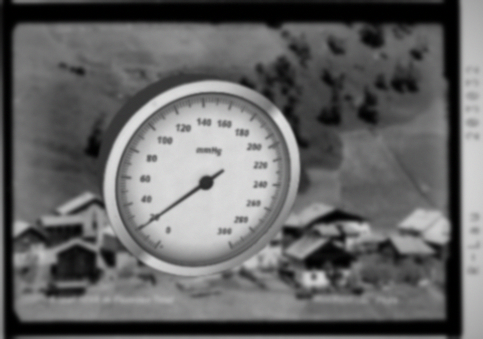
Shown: 20 mmHg
